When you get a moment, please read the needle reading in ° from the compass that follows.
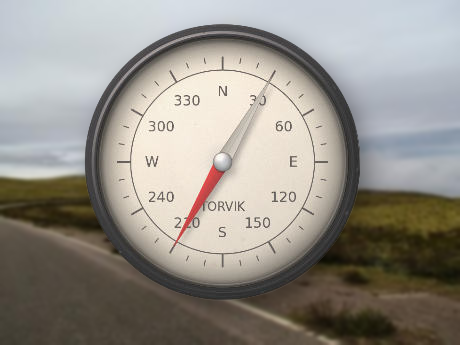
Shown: 210 °
